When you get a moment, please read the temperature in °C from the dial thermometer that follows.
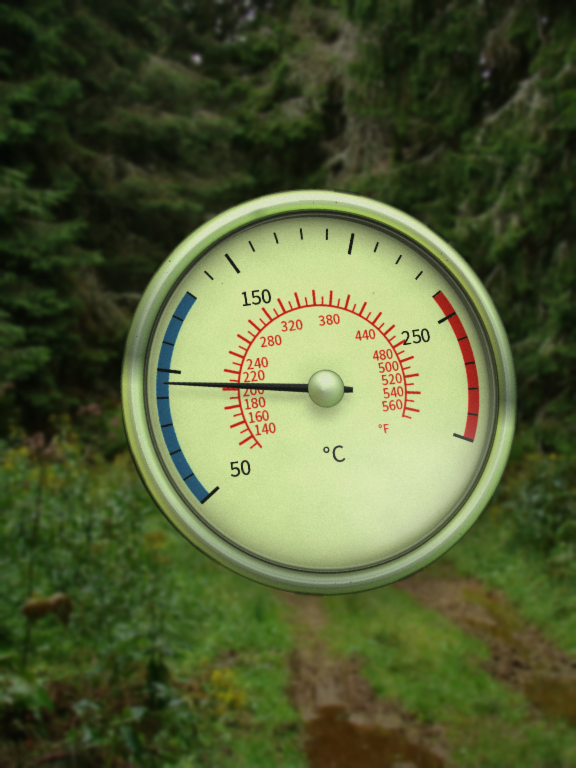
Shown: 95 °C
